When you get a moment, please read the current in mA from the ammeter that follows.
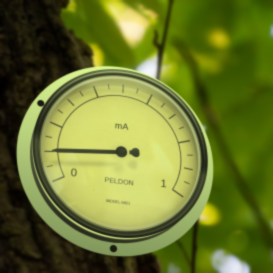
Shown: 0.1 mA
